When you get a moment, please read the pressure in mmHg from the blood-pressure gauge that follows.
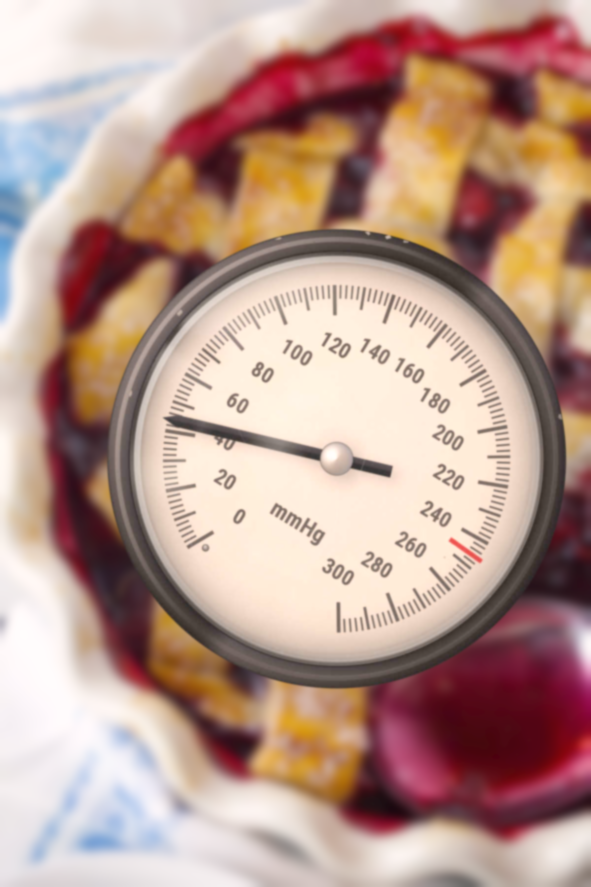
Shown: 44 mmHg
